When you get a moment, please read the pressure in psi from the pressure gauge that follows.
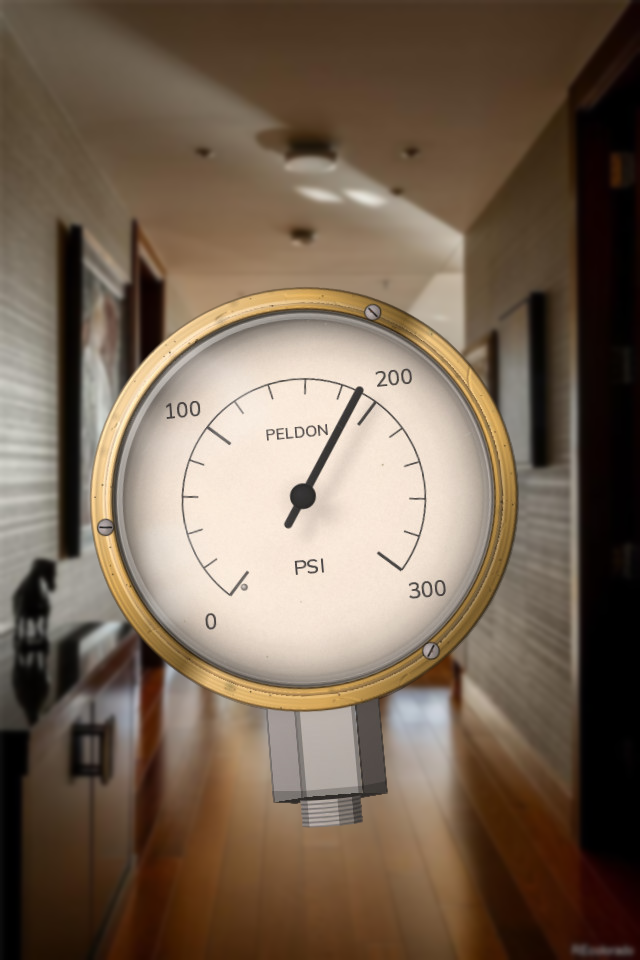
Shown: 190 psi
